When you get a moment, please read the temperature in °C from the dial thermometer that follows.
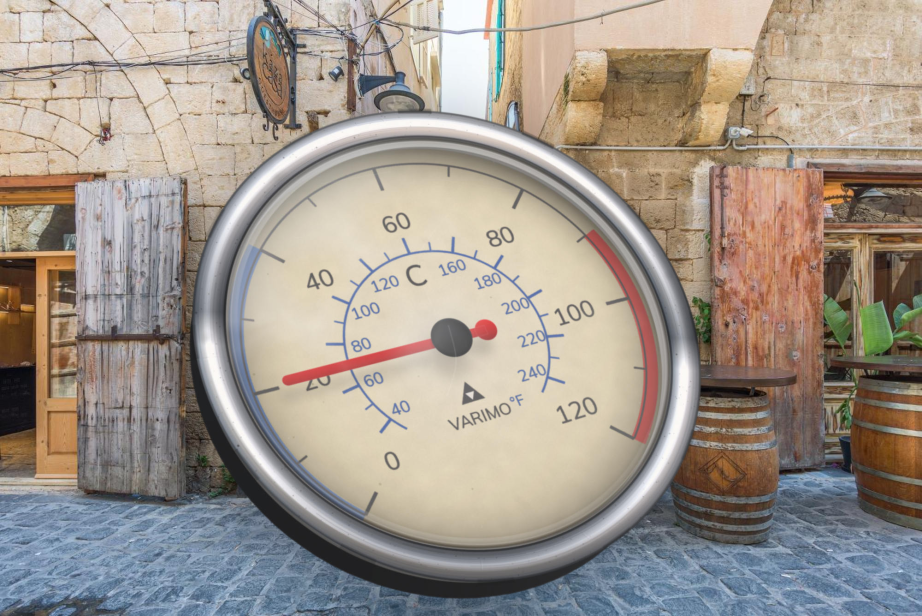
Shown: 20 °C
